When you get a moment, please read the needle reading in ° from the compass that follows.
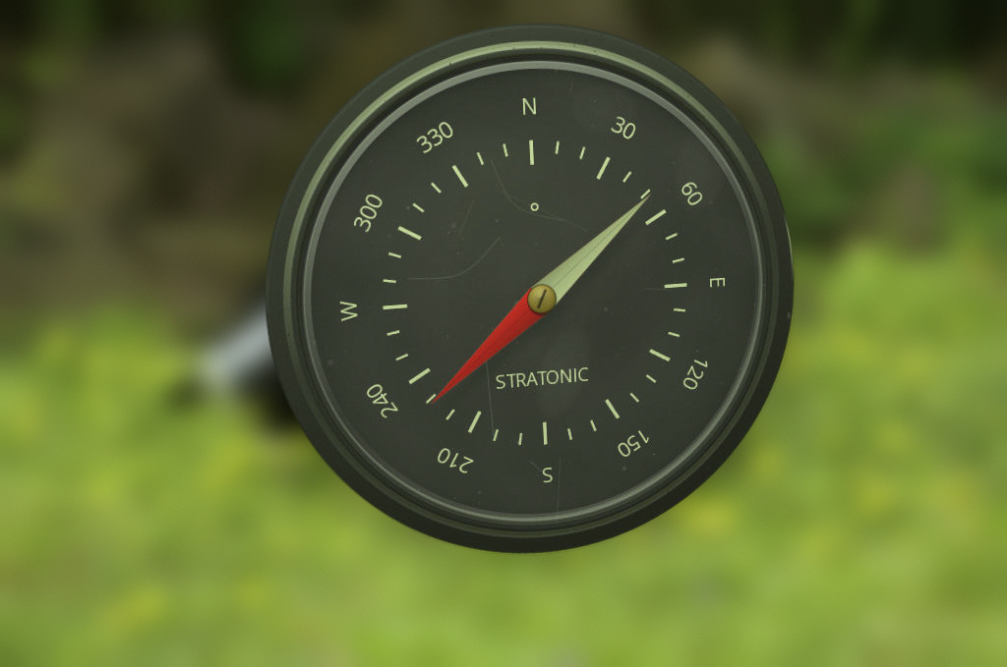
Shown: 230 °
